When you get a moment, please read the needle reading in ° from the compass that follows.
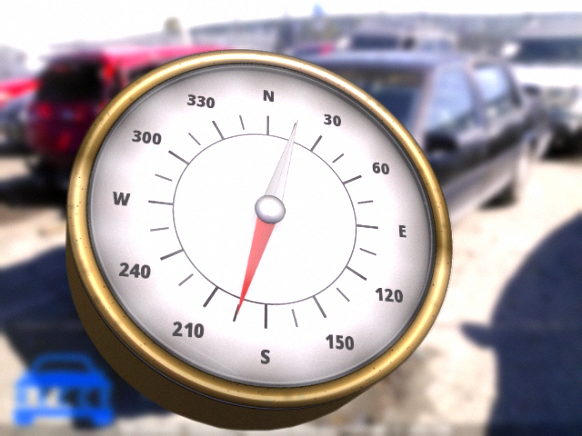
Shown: 195 °
